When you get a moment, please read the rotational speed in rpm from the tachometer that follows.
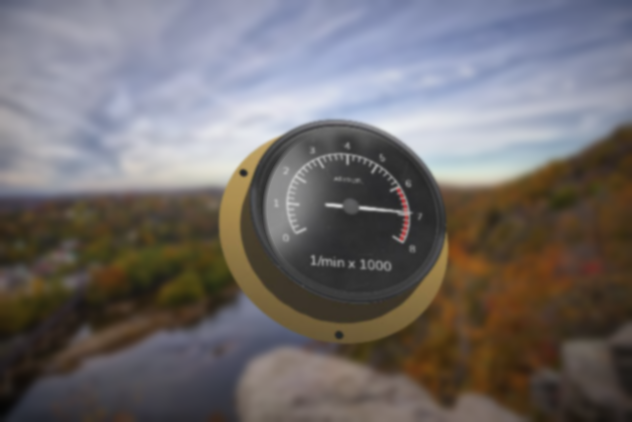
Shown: 7000 rpm
